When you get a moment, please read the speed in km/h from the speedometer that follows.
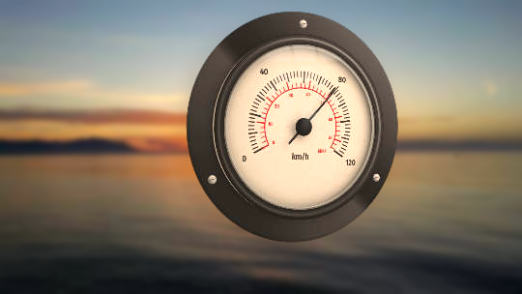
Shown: 80 km/h
